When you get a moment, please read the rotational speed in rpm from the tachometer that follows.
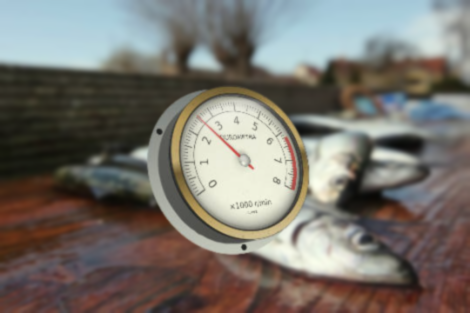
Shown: 2500 rpm
